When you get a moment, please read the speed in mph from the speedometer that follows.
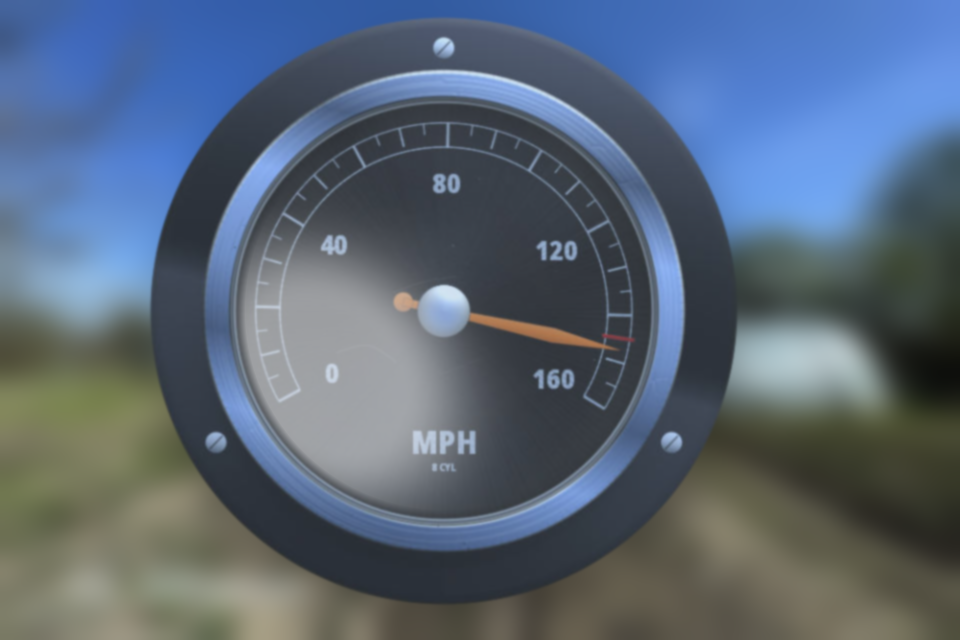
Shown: 147.5 mph
